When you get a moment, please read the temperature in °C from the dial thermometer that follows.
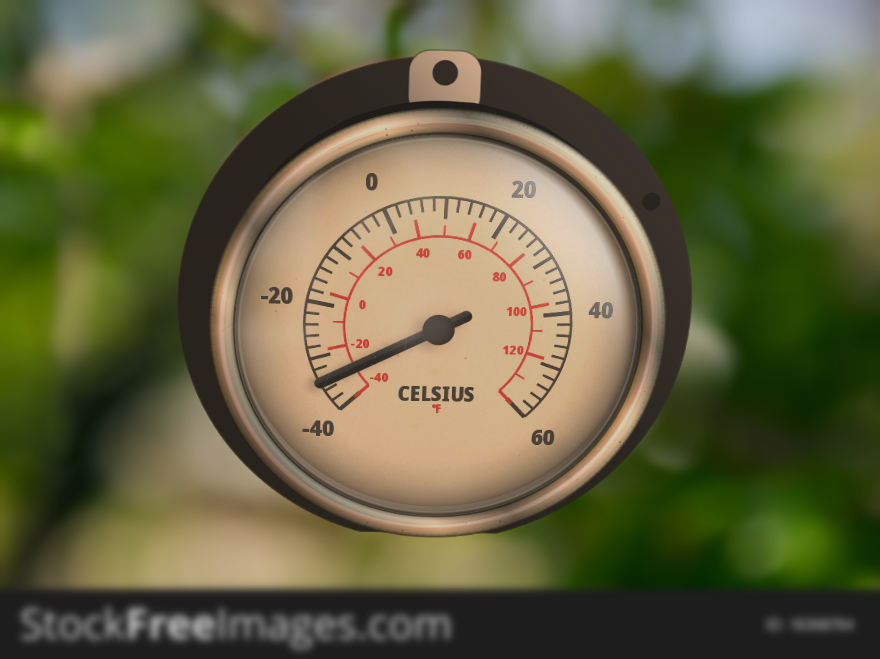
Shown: -34 °C
